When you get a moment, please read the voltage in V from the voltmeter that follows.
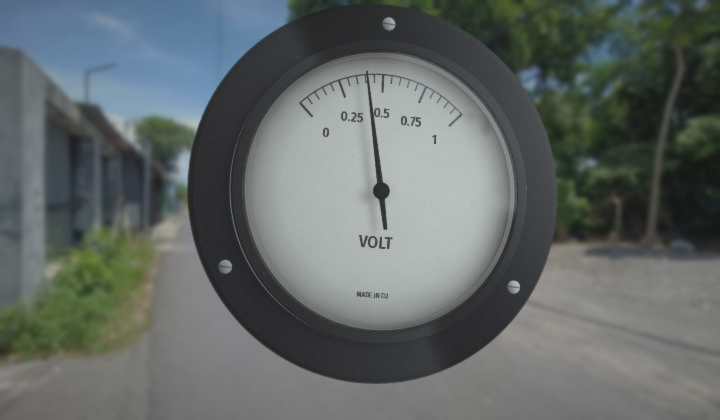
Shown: 0.4 V
